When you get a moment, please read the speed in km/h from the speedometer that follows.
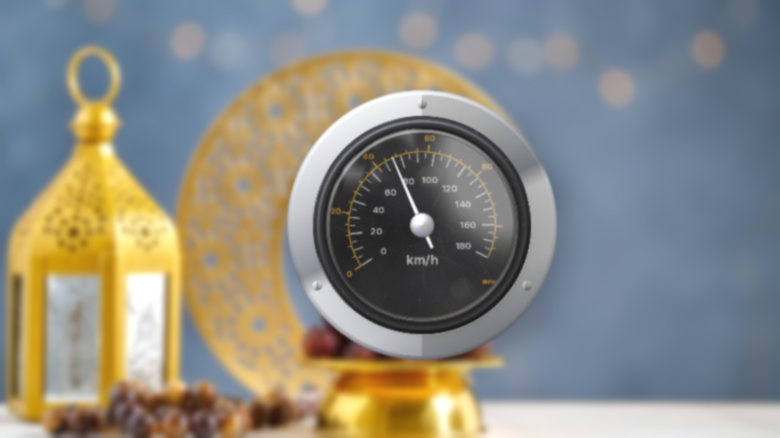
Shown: 75 km/h
